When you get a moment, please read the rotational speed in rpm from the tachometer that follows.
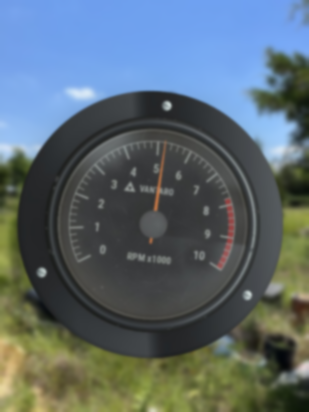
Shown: 5200 rpm
